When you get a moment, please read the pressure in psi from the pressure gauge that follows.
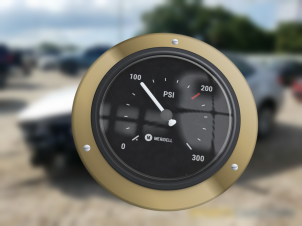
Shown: 100 psi
